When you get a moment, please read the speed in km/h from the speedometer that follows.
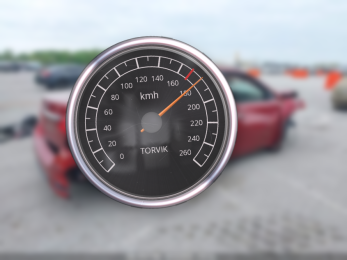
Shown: 180 km/h
